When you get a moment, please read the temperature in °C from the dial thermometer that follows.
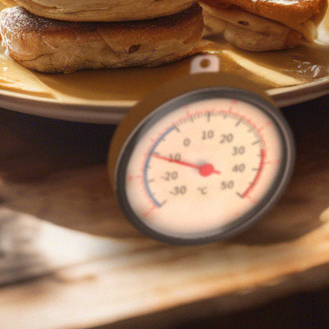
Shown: -10 °C
